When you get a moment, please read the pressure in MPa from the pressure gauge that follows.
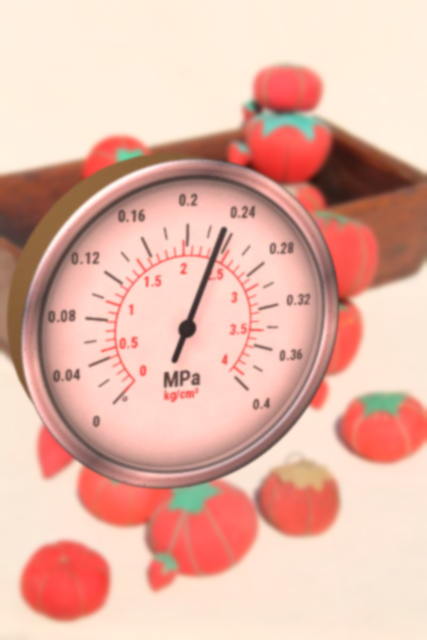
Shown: 0.23 MPa
